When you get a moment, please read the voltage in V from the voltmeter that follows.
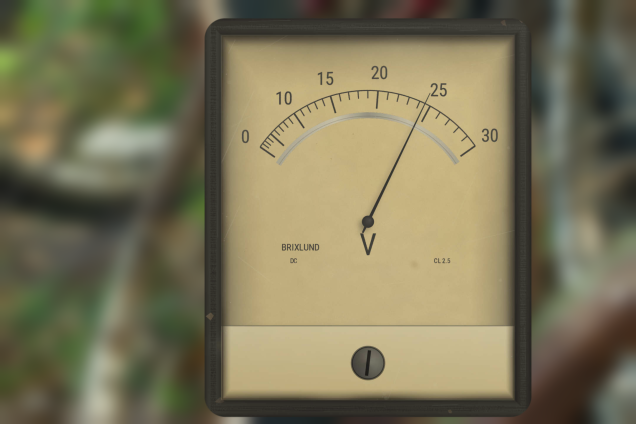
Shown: 24.5 V
